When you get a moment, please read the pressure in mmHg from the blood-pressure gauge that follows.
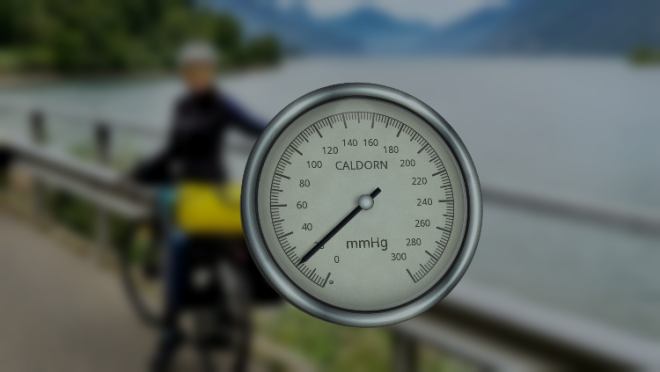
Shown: 20 mmHg
